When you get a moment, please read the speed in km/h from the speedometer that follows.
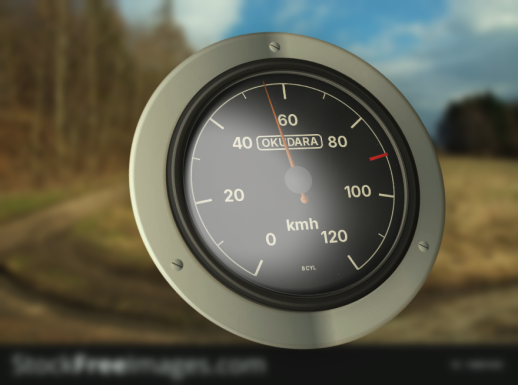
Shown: 55 km/h
